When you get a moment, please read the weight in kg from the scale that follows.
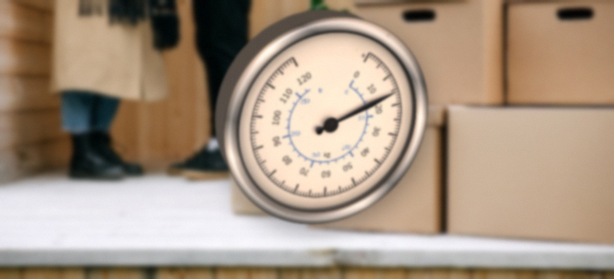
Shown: 15 kg
